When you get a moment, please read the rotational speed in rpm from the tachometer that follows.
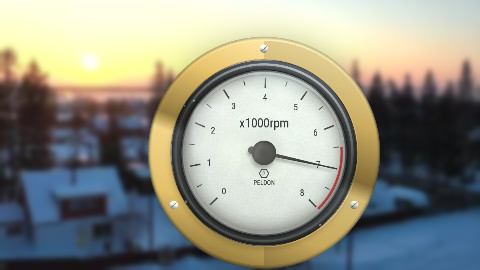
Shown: 7000 rpm
